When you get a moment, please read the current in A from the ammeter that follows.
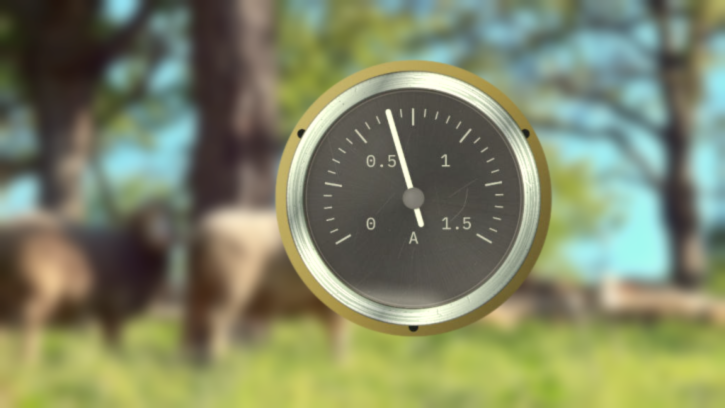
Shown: 0.65 A
